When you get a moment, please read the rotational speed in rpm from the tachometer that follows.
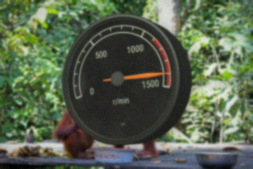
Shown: 1400 rpm
